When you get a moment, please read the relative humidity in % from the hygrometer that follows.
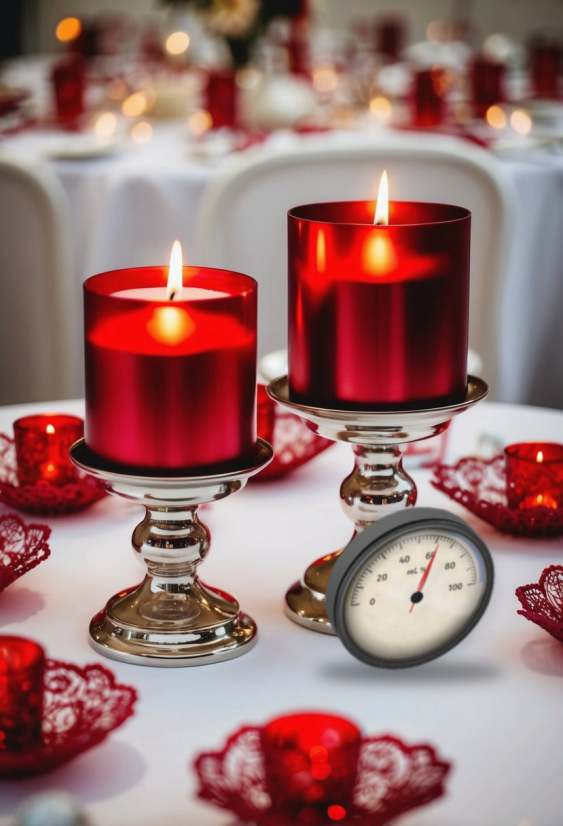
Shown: 60 %
